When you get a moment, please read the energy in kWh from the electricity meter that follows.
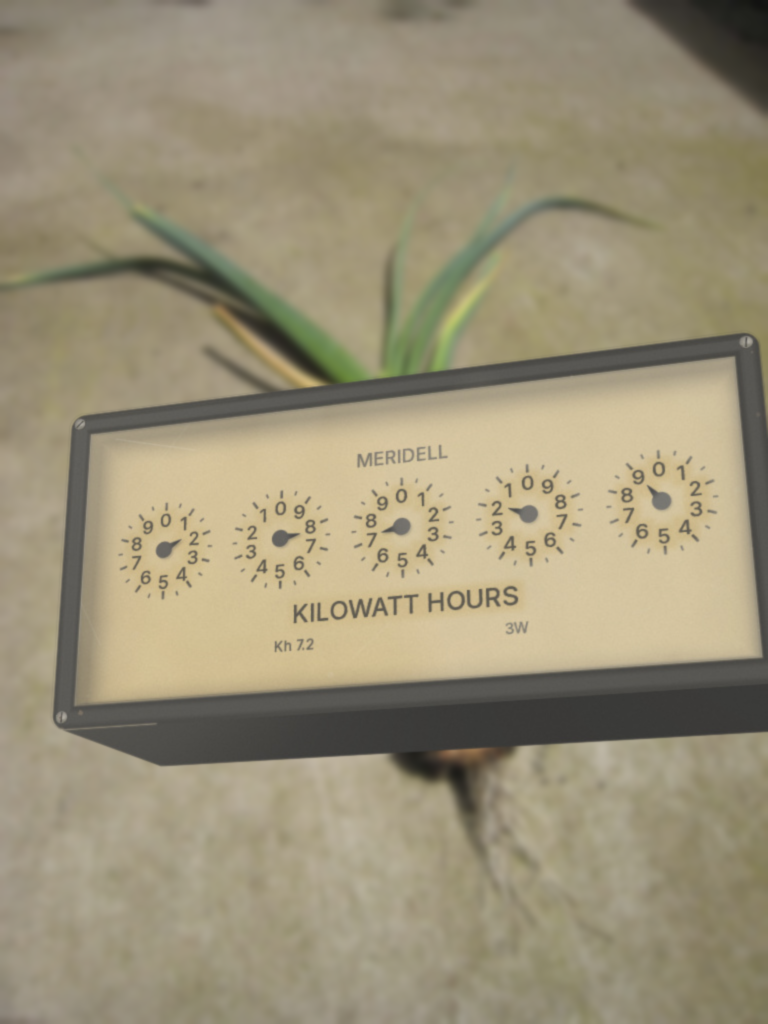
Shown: 17719 kWh
